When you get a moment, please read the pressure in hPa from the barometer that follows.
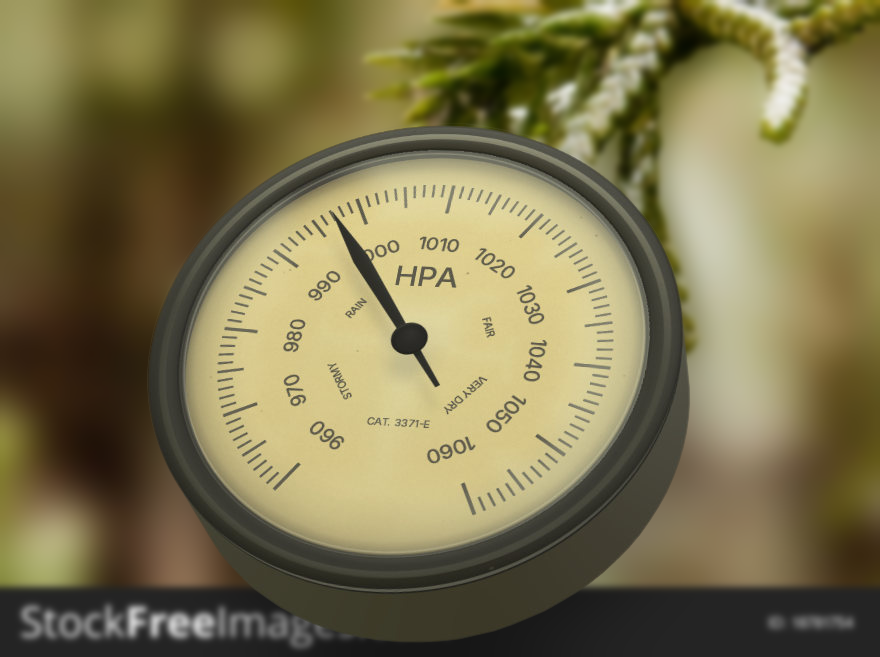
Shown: 997 hPa
